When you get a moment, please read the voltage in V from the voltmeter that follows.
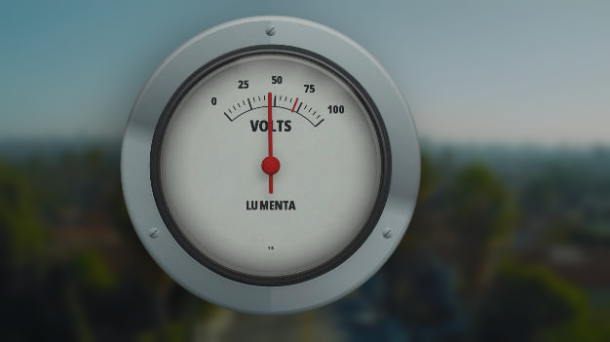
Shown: 45 V
